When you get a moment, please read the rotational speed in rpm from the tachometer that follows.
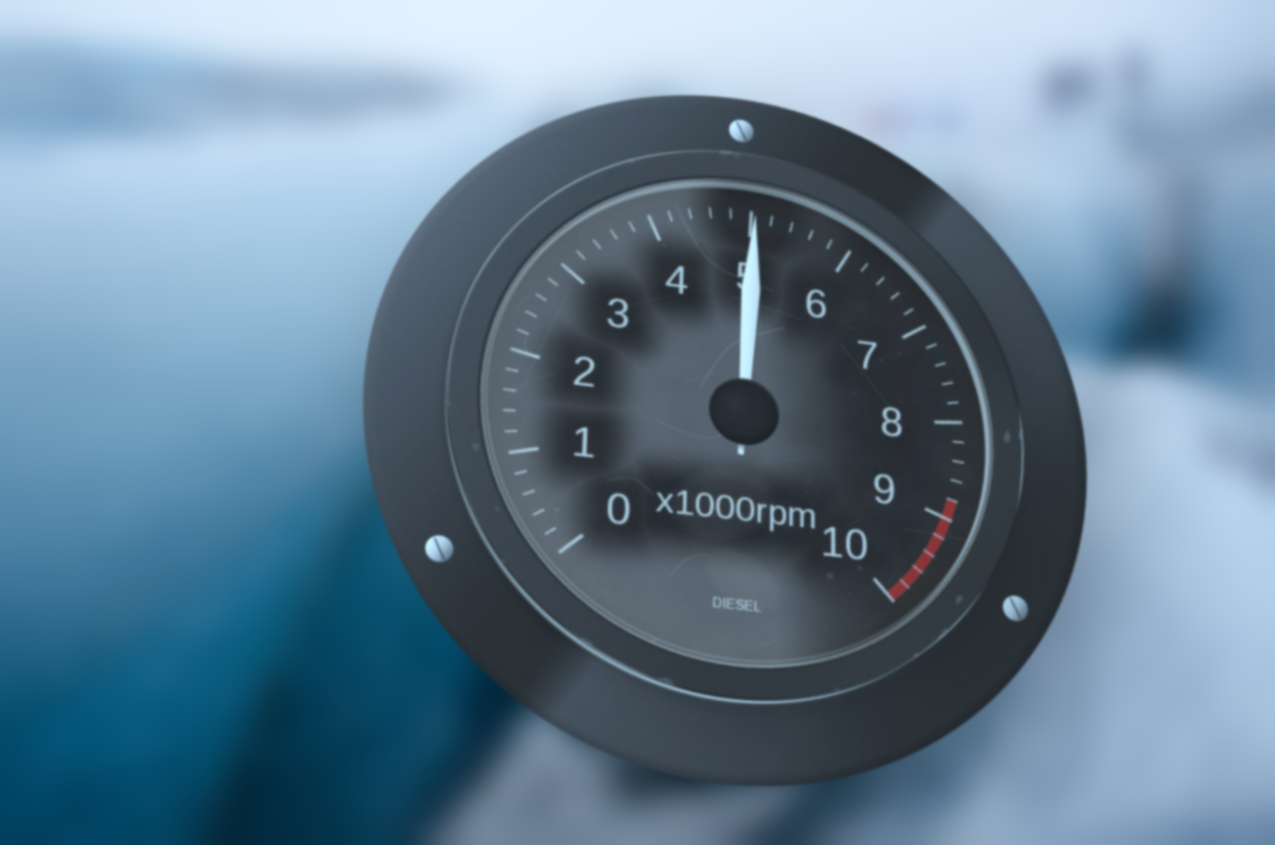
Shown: 5000 rpm
